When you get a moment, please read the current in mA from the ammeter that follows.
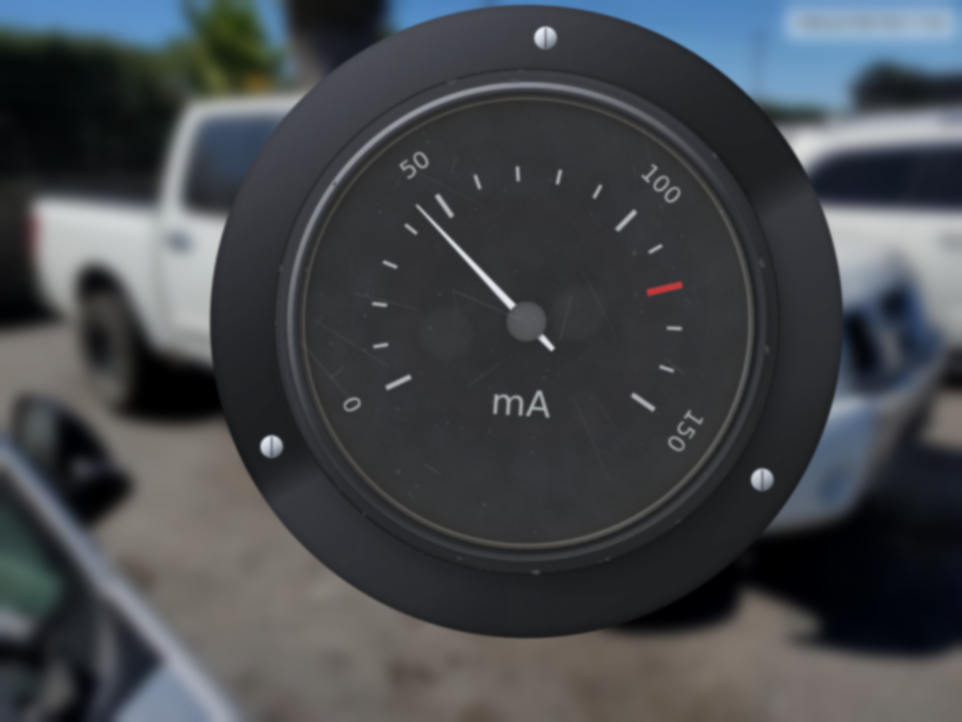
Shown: 45 mA
